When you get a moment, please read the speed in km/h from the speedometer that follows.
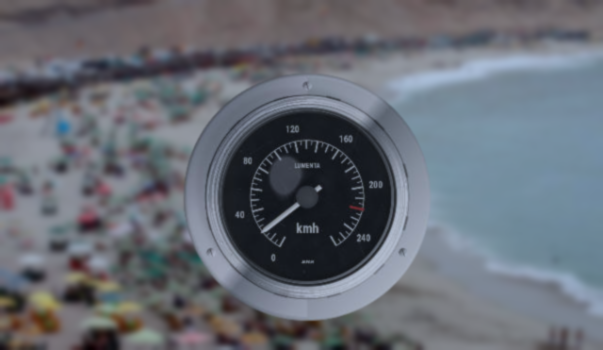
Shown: 20 km/h
